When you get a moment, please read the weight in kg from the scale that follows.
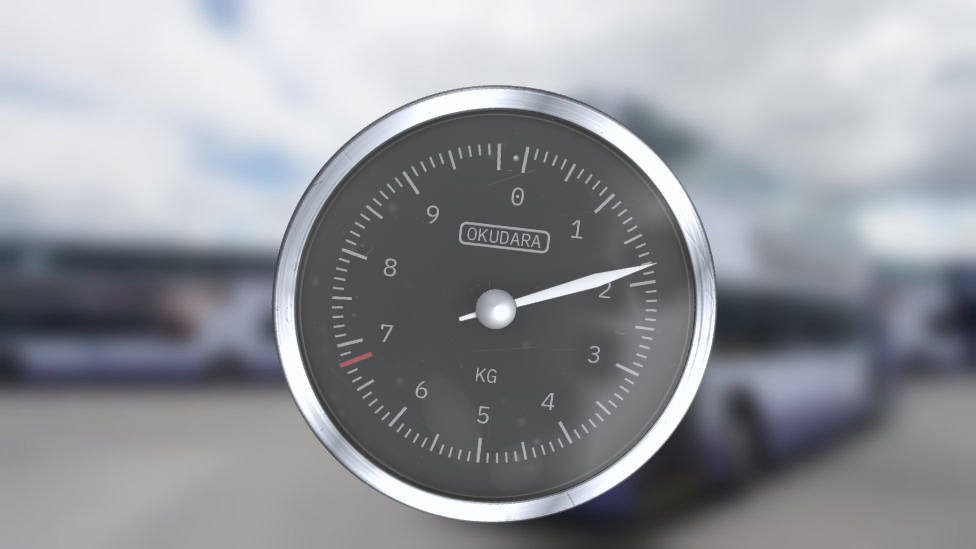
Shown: 1.8 kg
